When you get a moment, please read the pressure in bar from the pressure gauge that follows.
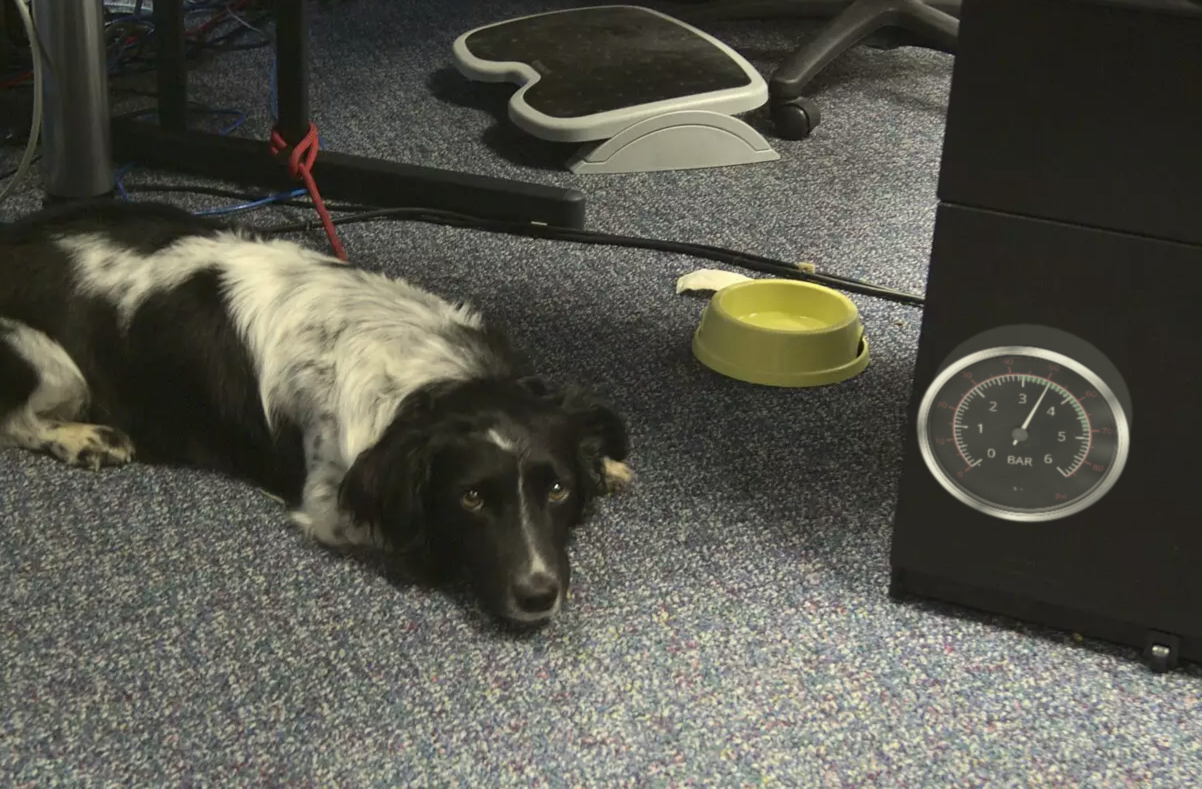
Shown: 3.5 bar
